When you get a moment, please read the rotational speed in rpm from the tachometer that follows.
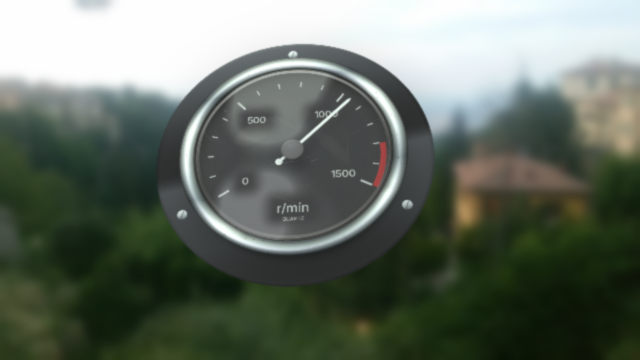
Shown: 1050 rpm
